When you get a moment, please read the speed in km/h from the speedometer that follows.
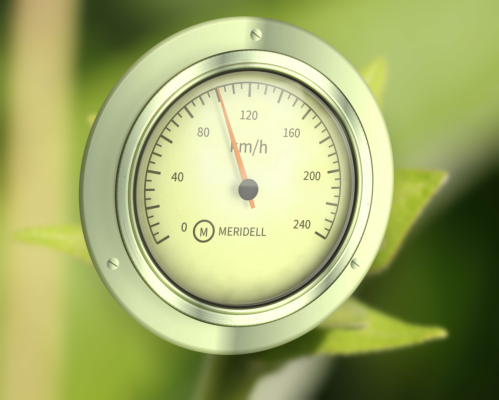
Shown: 100 km/h
